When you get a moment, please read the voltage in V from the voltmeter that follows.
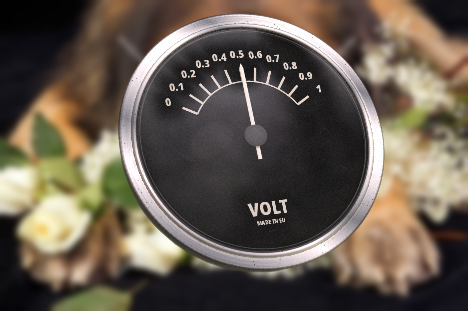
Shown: 0.5 V
